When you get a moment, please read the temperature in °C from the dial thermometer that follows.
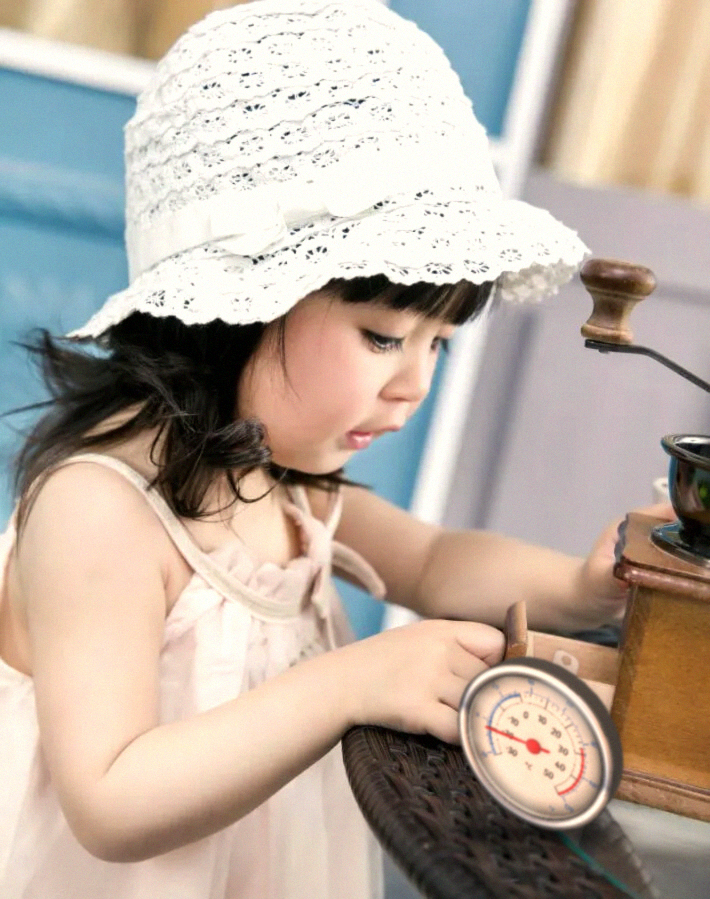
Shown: -20 °C
